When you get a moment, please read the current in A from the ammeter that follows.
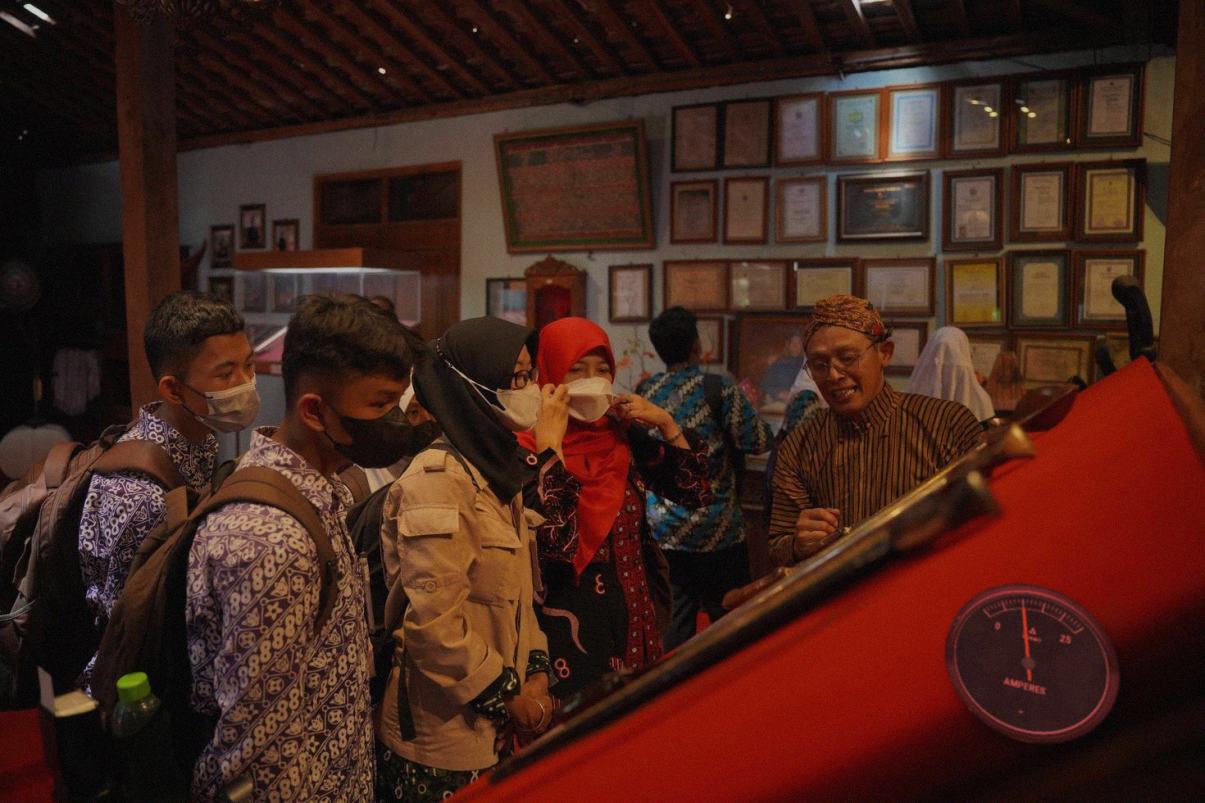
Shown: 10 A
